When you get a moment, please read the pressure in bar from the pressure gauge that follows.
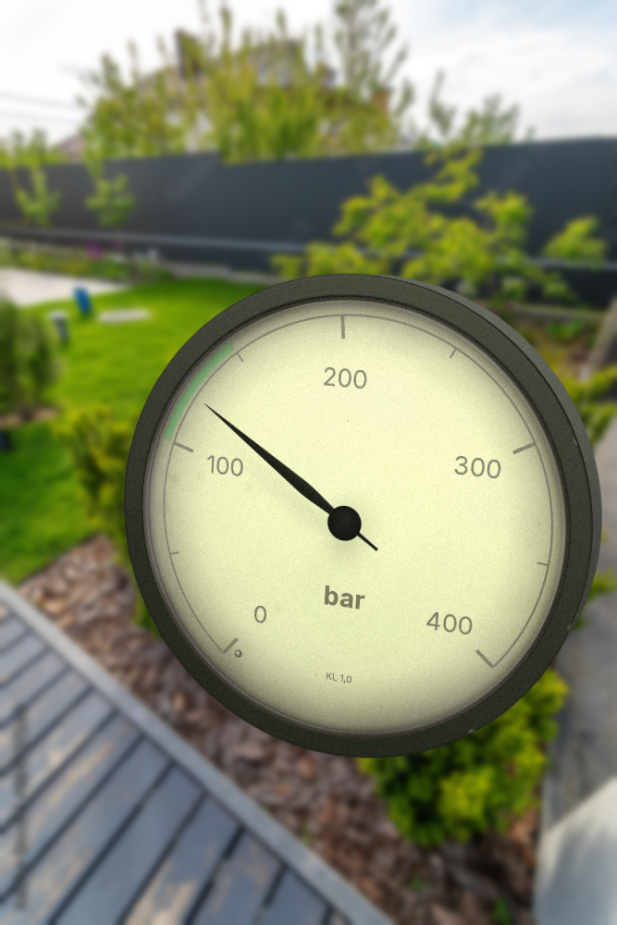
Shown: 125 bar
